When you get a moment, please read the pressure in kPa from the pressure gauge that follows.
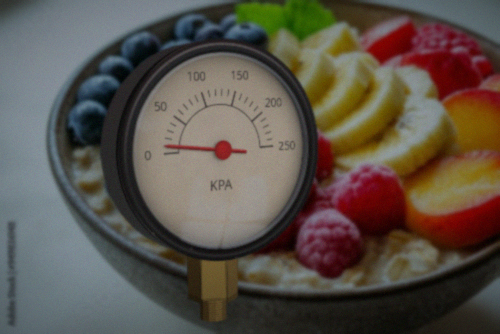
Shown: 10 kPa
